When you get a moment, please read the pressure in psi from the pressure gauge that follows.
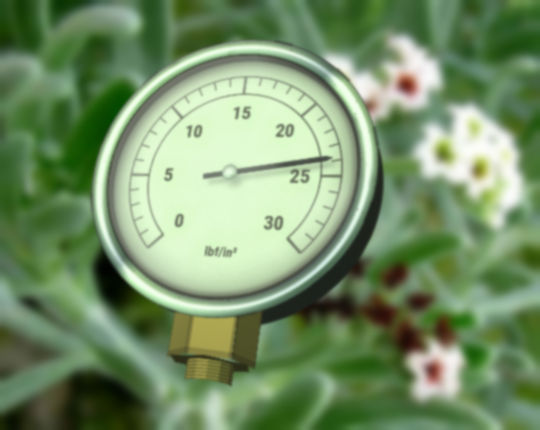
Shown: 24 psi
